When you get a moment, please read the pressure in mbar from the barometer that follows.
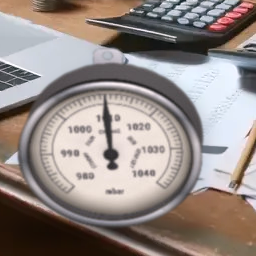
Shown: 1010 mbar
